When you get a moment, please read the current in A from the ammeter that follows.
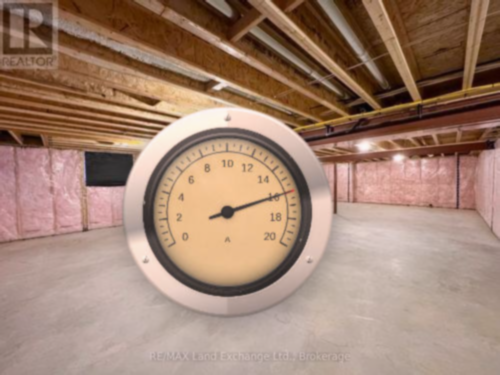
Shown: 16 A
